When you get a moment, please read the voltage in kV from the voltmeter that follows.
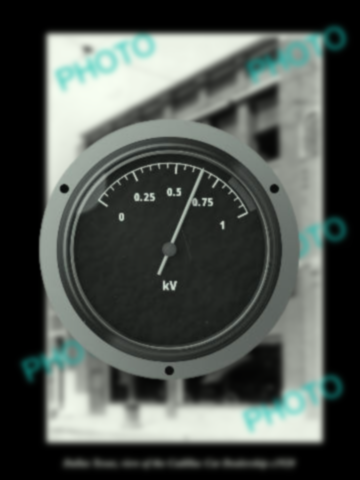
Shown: 0.65 kV
